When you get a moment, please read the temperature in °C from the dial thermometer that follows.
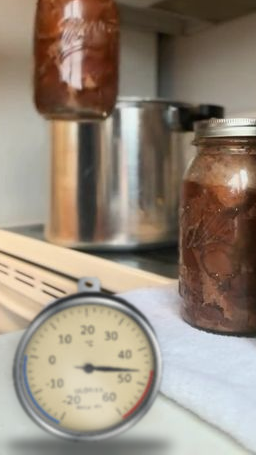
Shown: 46 °C
